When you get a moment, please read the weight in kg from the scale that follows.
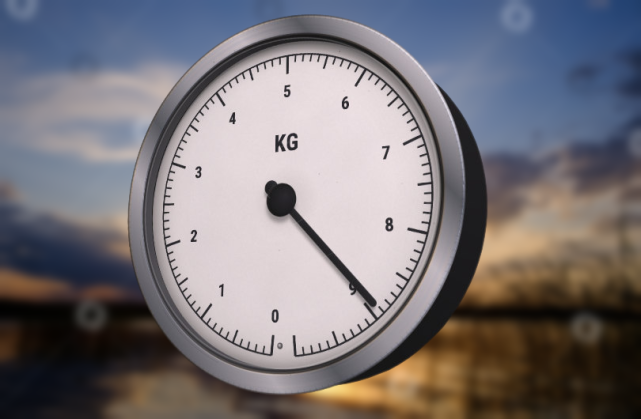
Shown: 8.9 kg
